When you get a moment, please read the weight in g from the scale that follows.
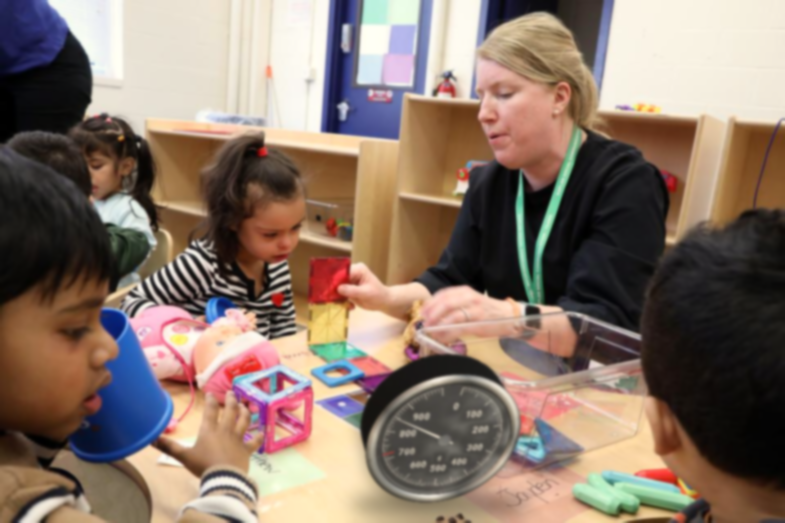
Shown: 850 g
